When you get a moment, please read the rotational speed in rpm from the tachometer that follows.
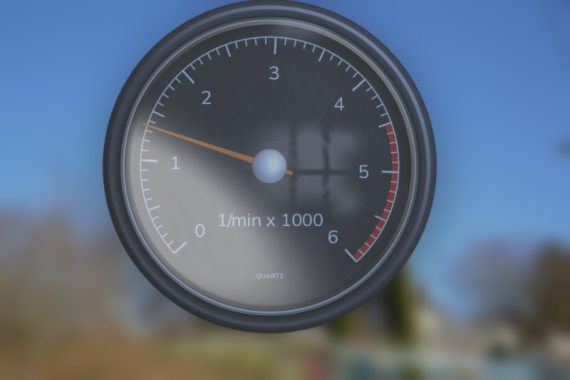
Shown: 1350 rpm
